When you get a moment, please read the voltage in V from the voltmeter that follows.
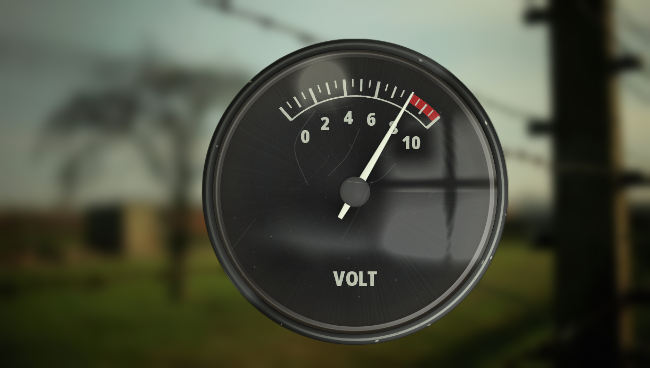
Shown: 8 V
